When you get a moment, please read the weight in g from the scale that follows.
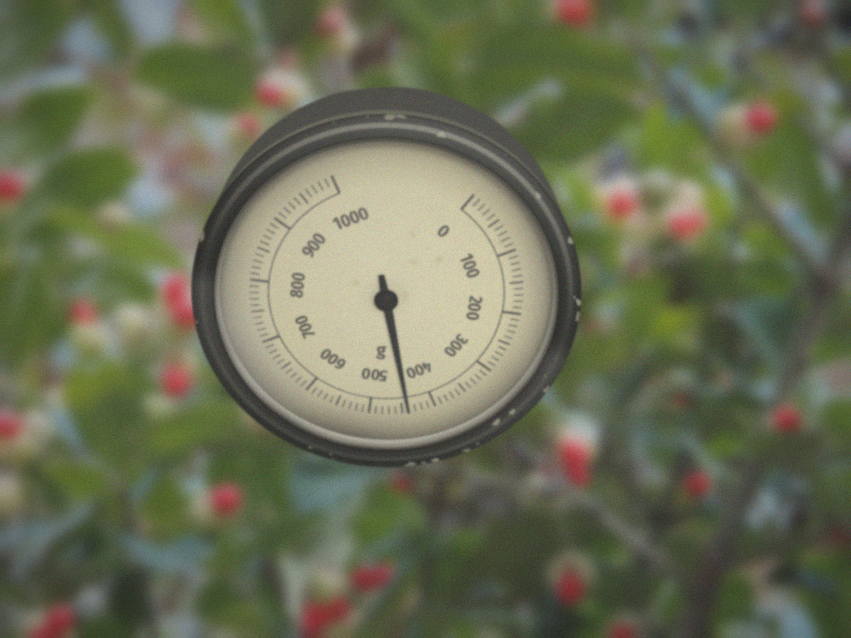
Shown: 440 g
